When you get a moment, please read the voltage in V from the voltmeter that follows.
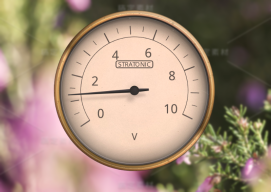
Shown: 1.25 V
